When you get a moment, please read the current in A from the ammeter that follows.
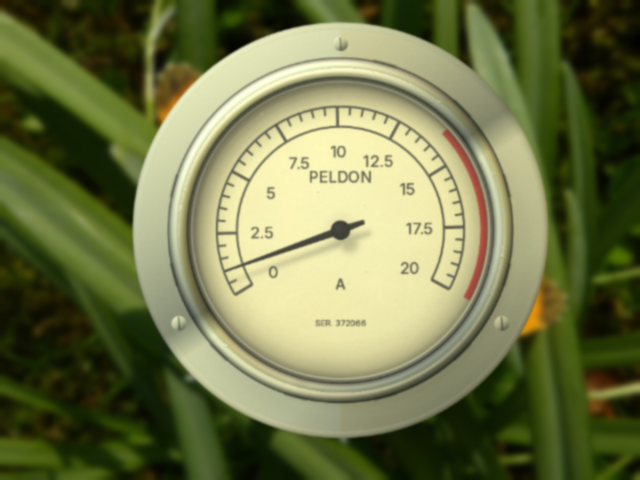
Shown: 1 A
